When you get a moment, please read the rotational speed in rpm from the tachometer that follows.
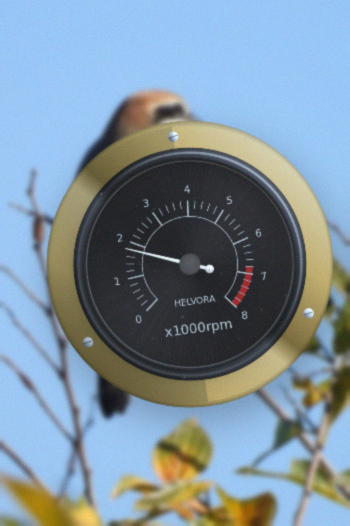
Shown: 1800 rpm
